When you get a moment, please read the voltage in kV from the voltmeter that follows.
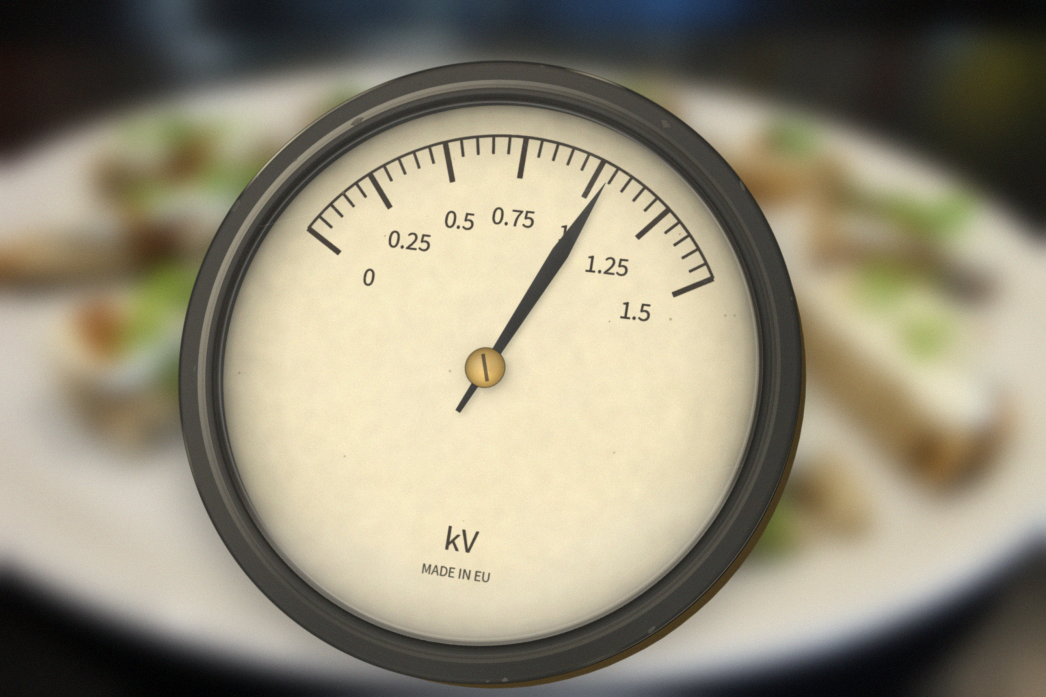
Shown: 1.05 kV
